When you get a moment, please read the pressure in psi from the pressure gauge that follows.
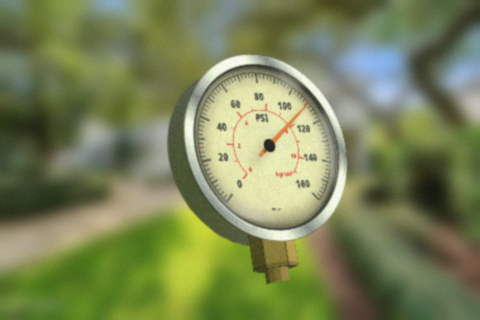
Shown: 110 psi
